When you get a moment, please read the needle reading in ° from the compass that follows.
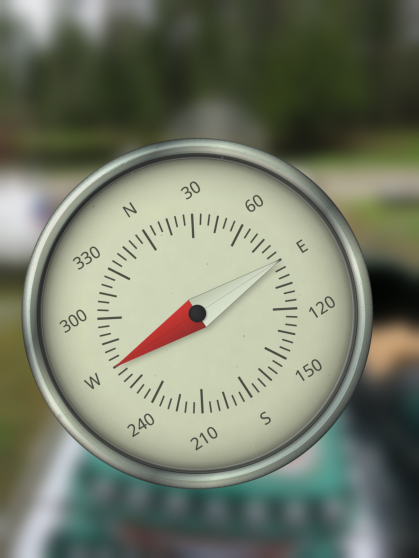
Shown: 270 °
